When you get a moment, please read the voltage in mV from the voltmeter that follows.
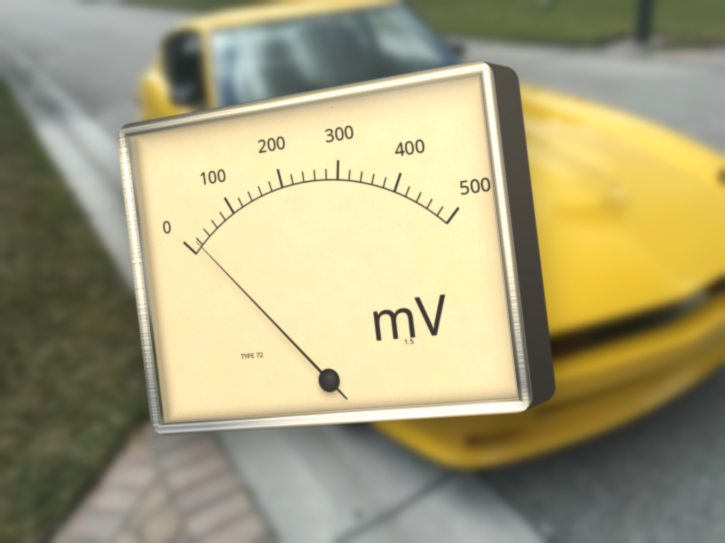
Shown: 20 mV
